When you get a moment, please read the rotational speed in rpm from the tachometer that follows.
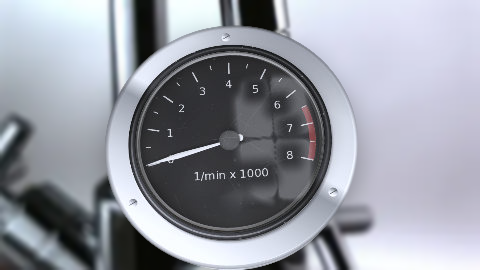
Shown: 0 rpm
